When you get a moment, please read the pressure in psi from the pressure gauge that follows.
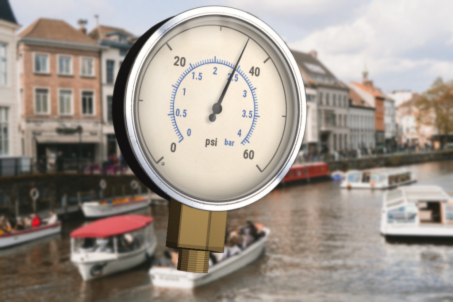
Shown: 35 psi
